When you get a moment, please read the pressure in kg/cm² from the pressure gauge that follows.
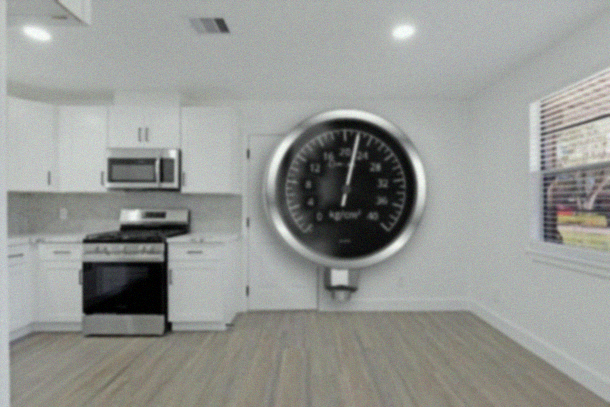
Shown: 22 kg/cm²
